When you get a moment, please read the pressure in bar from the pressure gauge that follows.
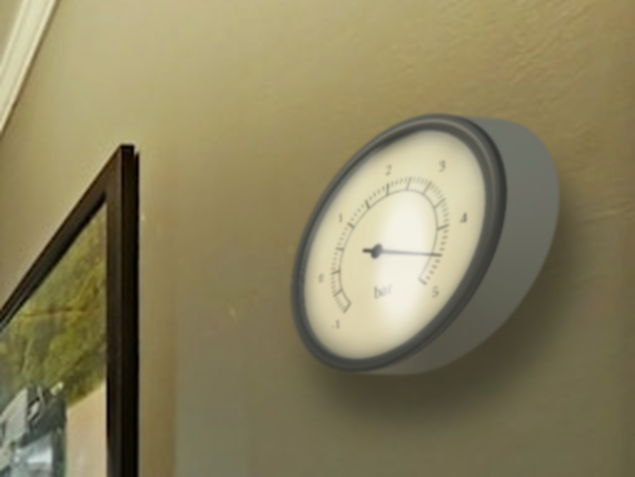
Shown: 4.5 bar
